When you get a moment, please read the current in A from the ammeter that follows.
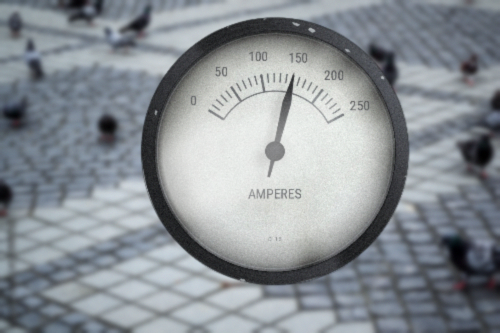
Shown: 150 A
